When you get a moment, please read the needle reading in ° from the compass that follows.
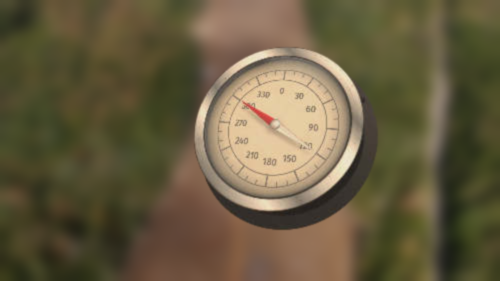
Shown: 300 °
